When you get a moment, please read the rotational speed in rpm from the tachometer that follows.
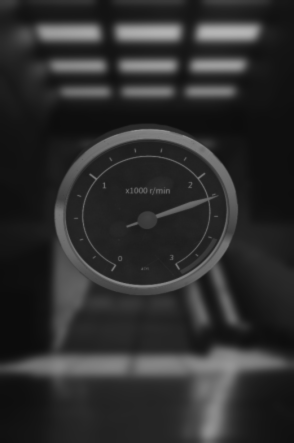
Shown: 2200 rpm
